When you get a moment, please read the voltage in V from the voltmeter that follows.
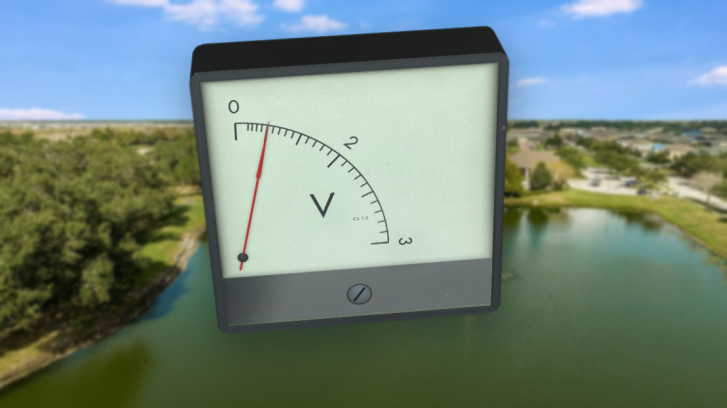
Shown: 1 V
